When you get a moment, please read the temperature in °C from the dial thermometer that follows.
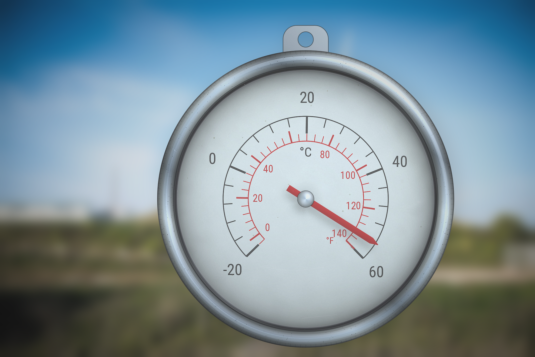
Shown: 56 °C
